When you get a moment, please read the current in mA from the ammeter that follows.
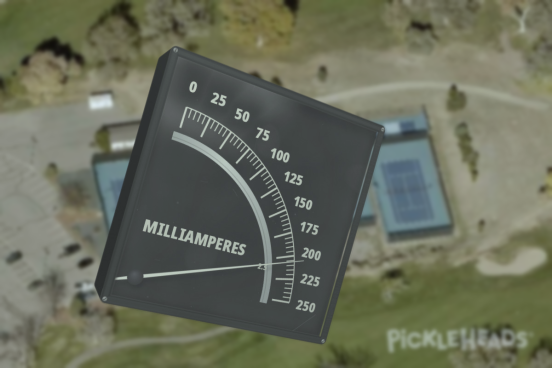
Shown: 205 mA
